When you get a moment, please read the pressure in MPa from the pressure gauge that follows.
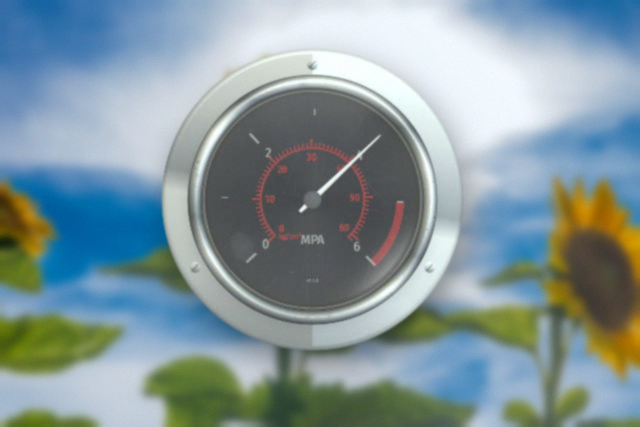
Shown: 4 MPa
